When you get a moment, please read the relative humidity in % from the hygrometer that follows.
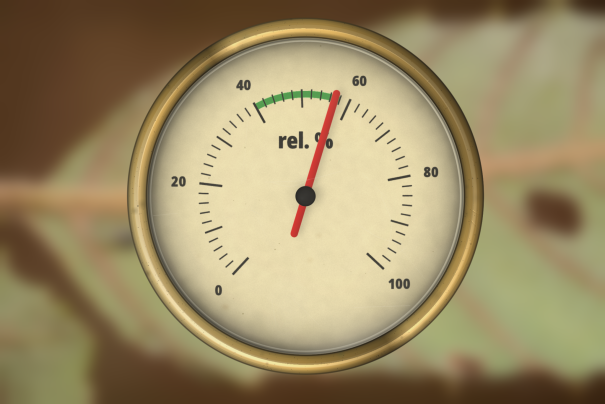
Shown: 57 %
